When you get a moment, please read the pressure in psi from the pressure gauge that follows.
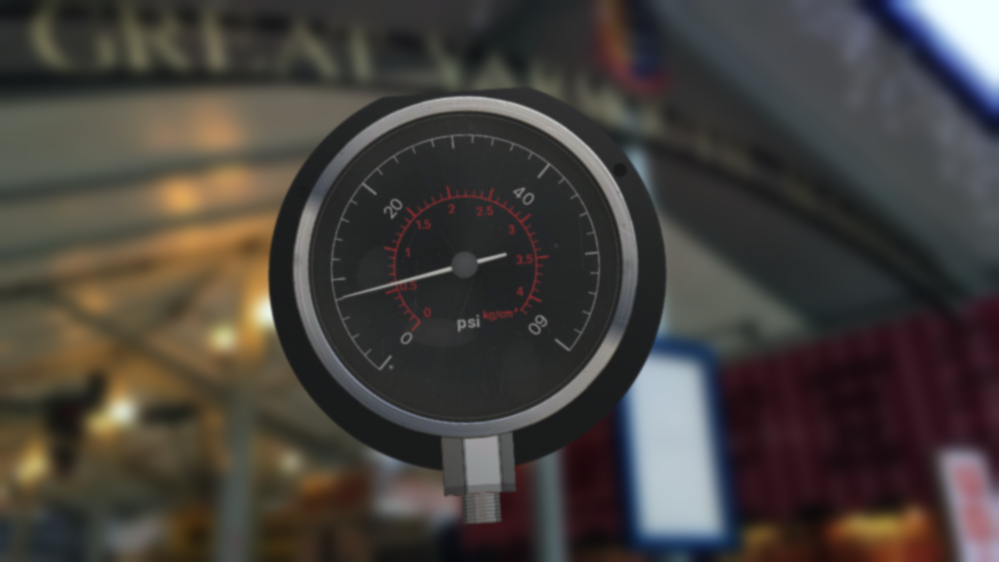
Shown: 8 psi
